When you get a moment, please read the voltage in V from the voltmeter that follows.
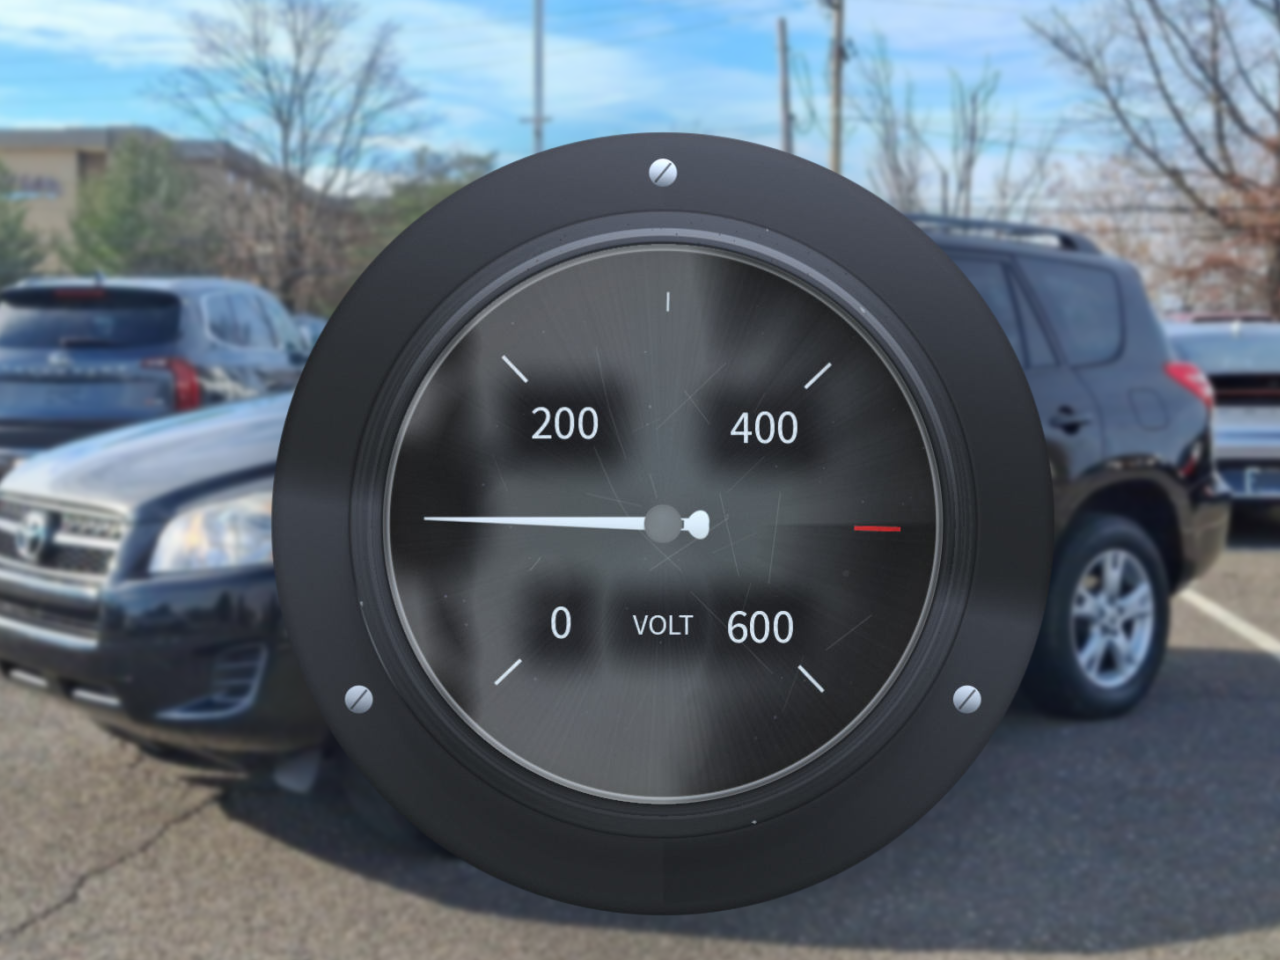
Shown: 100 V
